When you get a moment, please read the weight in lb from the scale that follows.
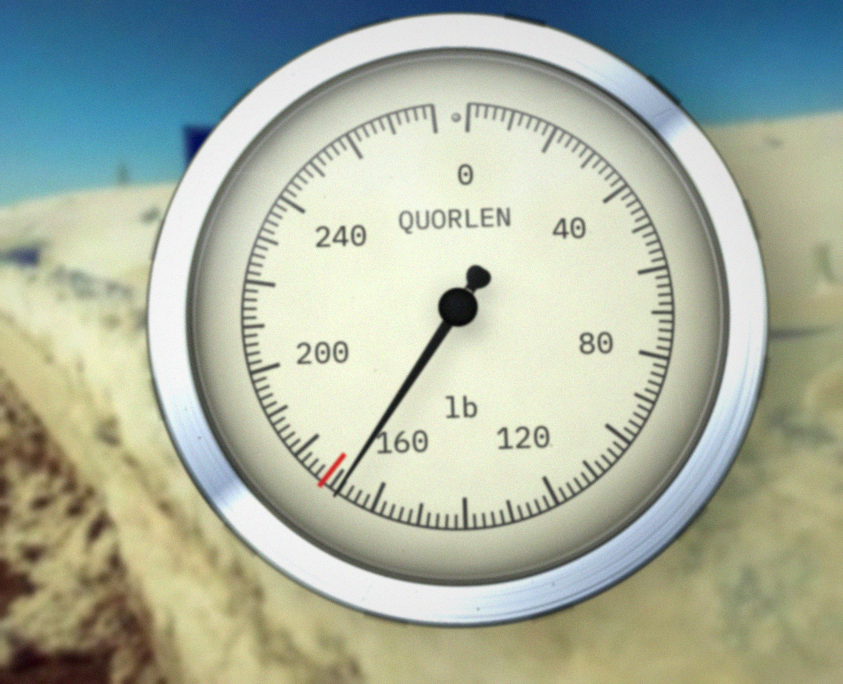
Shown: 168 lb
